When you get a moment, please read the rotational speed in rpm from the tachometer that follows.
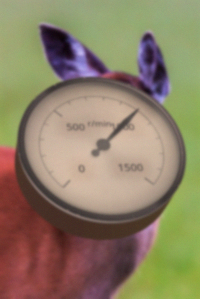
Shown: 1000 rpm
